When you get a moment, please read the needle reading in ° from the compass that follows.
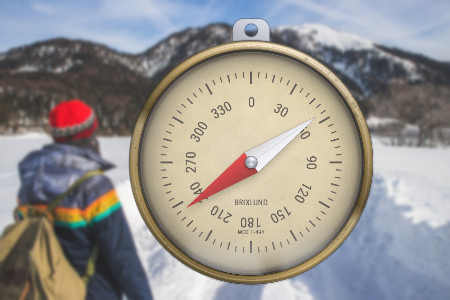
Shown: 235 °
